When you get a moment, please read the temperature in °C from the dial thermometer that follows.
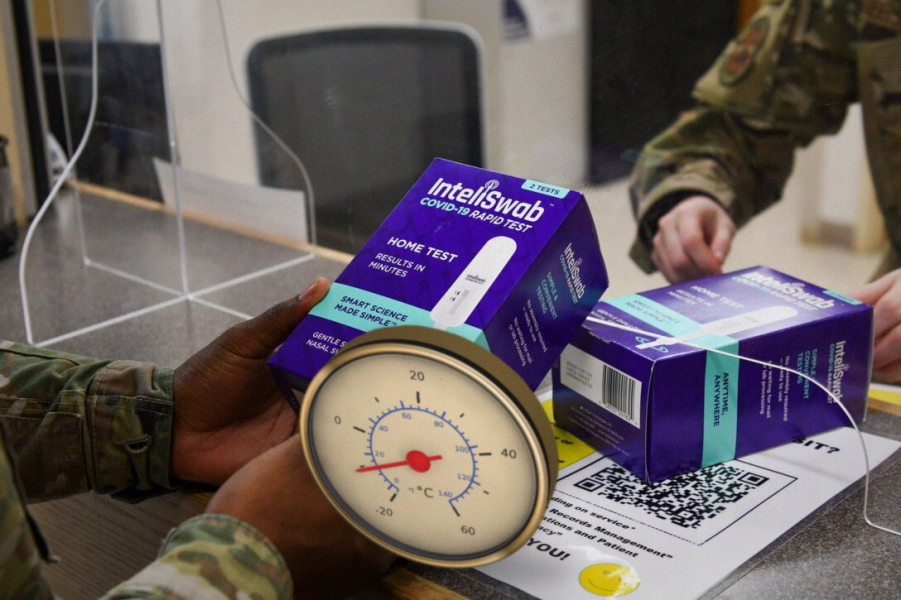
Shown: -10 °C
